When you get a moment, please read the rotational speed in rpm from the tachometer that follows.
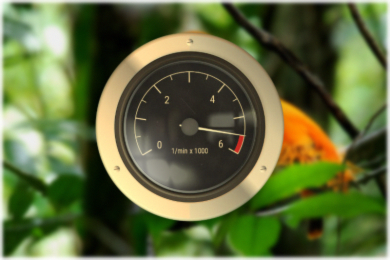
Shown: 5500 rpm
